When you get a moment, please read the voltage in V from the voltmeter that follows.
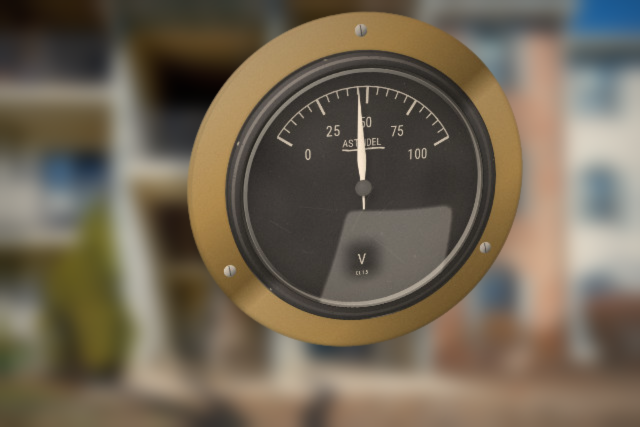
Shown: 45 V
